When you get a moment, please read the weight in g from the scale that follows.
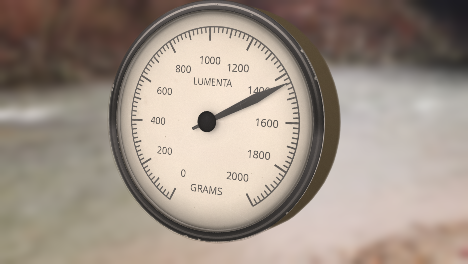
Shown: 1440 g
